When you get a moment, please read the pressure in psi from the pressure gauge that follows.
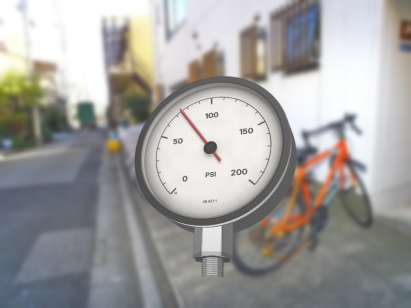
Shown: 75 psi
